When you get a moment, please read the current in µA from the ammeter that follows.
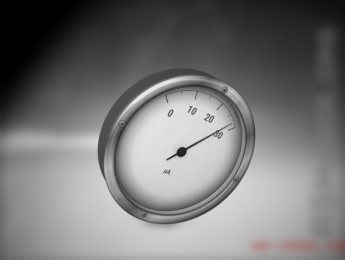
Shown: 27.5 µA
